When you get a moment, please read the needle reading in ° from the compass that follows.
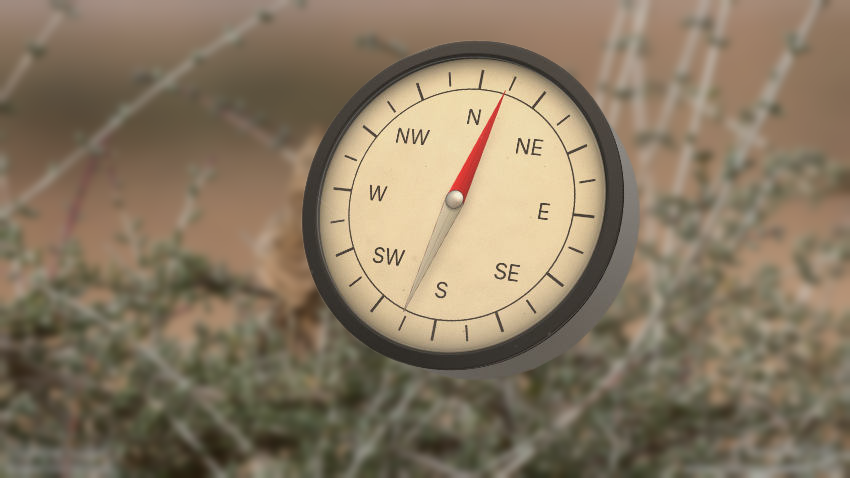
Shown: 15 °
